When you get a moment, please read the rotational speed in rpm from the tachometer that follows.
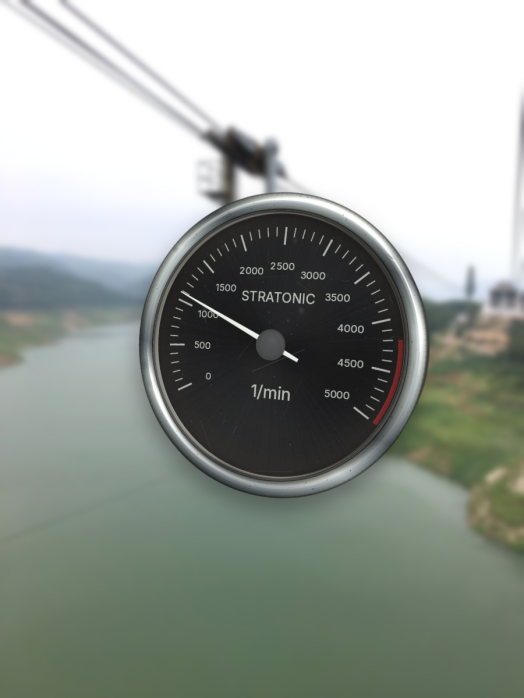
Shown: 1100 rpm
